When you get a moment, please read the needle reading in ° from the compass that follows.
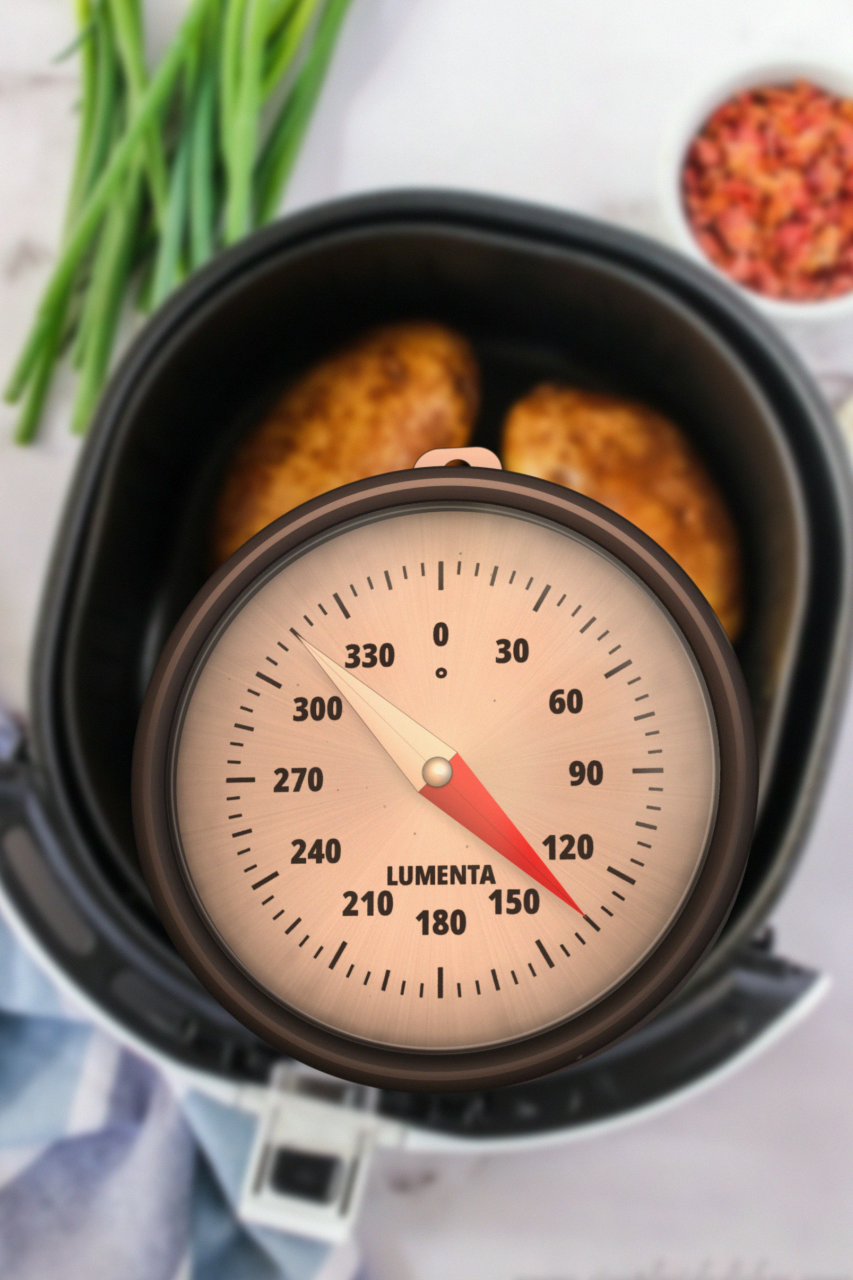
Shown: 135 °
